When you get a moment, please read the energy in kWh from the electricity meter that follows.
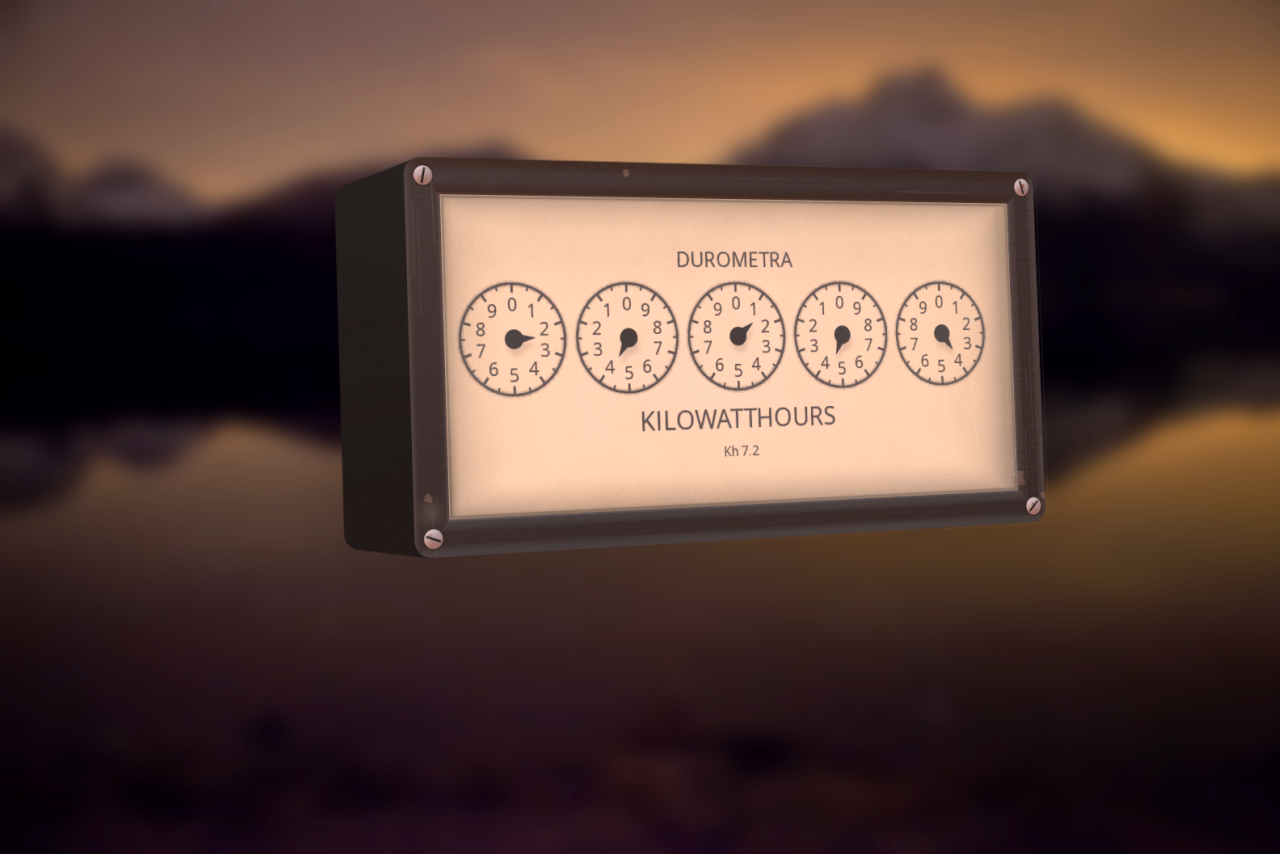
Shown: 24144 kWh
